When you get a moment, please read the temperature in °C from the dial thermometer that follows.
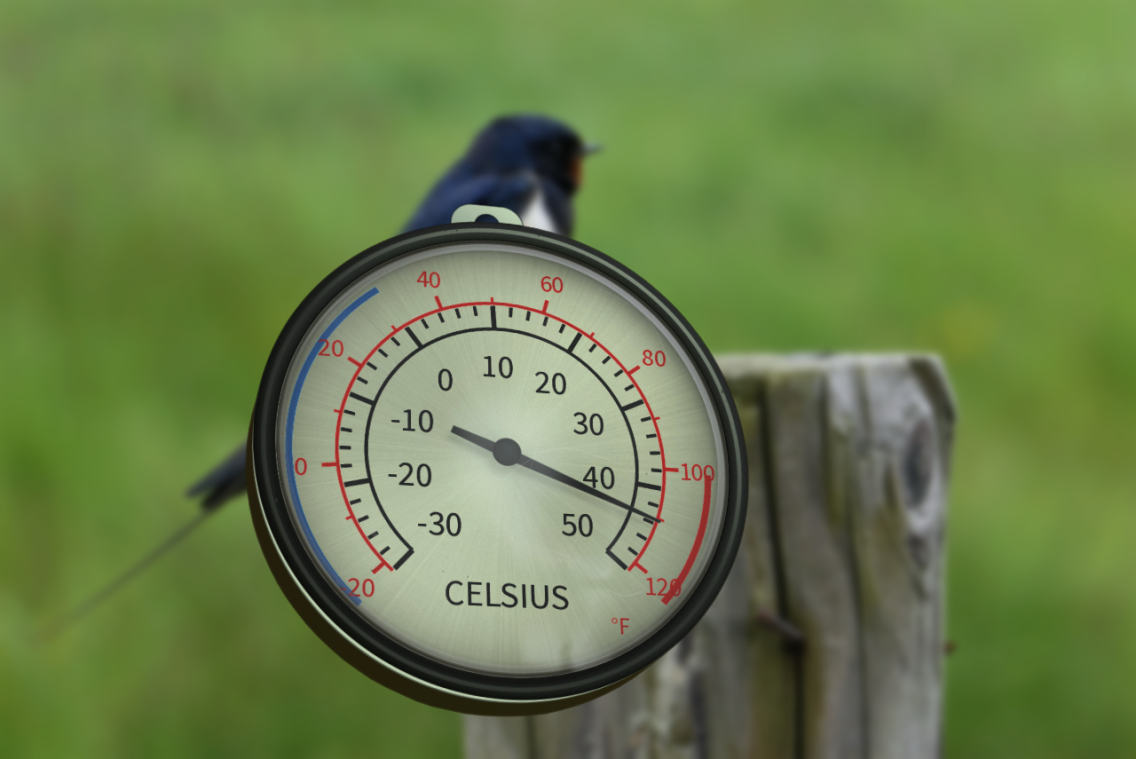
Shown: 44 °C
